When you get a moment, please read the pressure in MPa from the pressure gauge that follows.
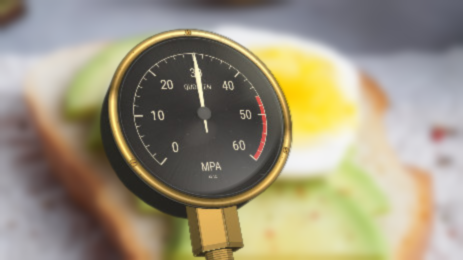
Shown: 30 MPa
